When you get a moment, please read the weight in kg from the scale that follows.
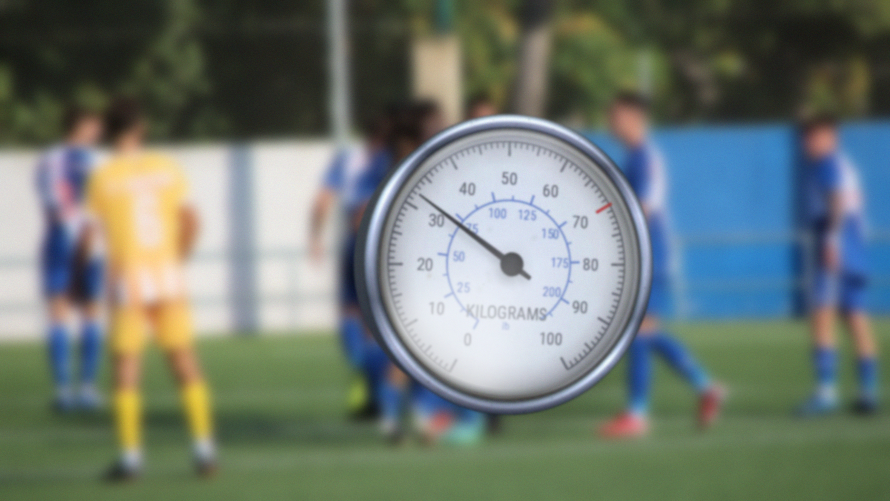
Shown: 32 kg
